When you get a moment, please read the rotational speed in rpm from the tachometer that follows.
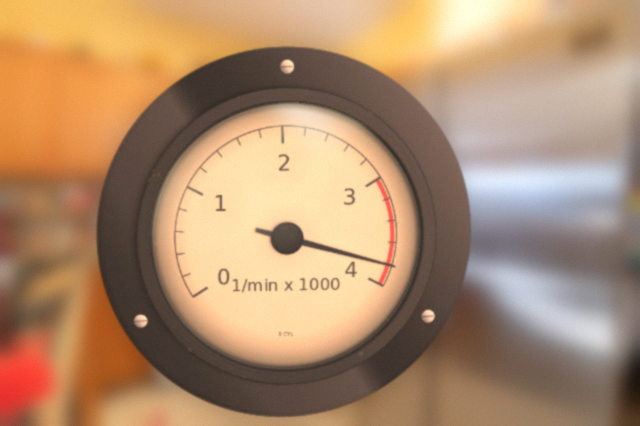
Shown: 3800 rpm
